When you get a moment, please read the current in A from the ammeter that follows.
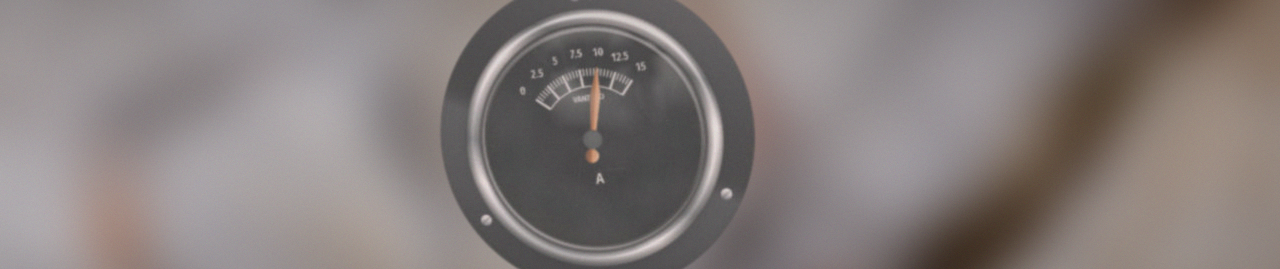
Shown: 10 A
